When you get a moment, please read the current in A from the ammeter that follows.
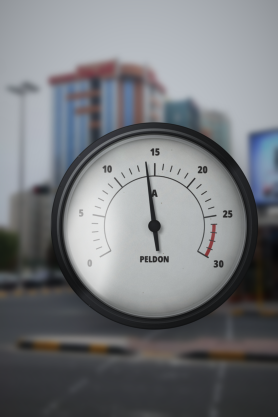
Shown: 14 A
